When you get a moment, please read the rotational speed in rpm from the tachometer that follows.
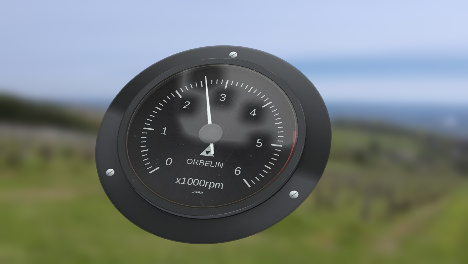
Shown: 2600 rpm
